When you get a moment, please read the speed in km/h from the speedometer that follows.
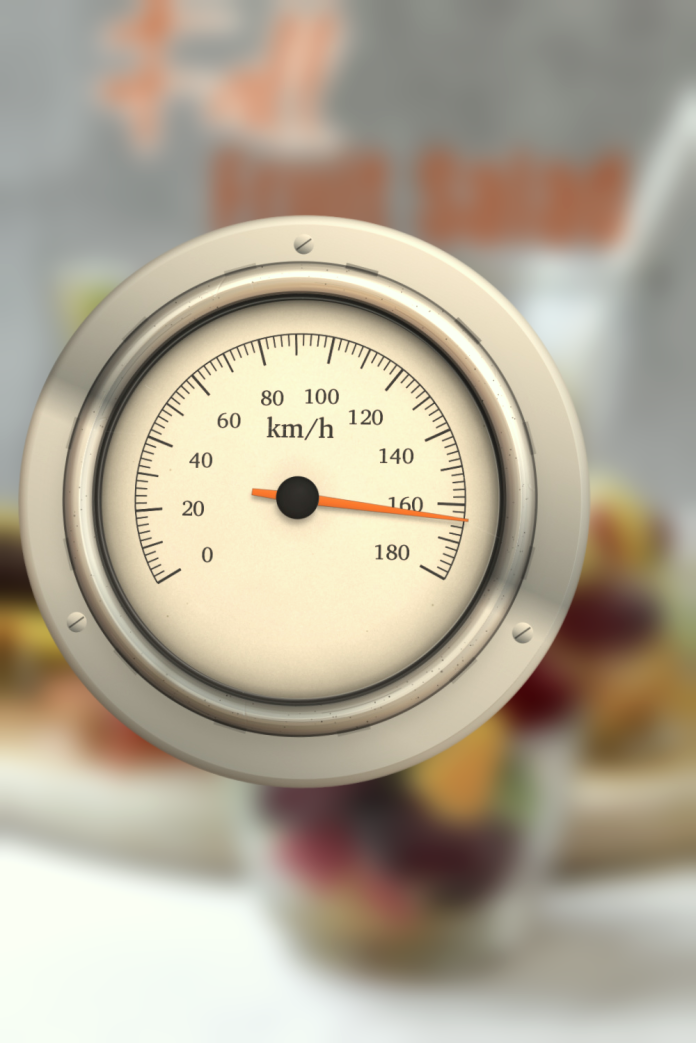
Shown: 164 km/h
